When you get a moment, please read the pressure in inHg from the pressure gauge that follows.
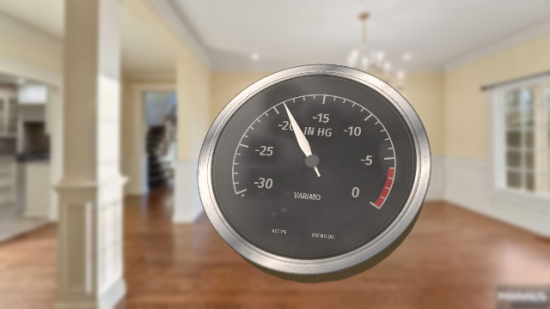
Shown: -19 inHg
